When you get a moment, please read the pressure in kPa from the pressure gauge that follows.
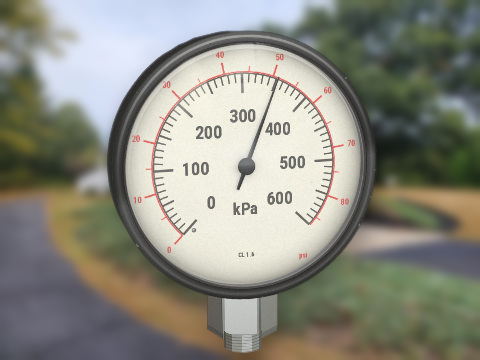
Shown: 350 kPa
